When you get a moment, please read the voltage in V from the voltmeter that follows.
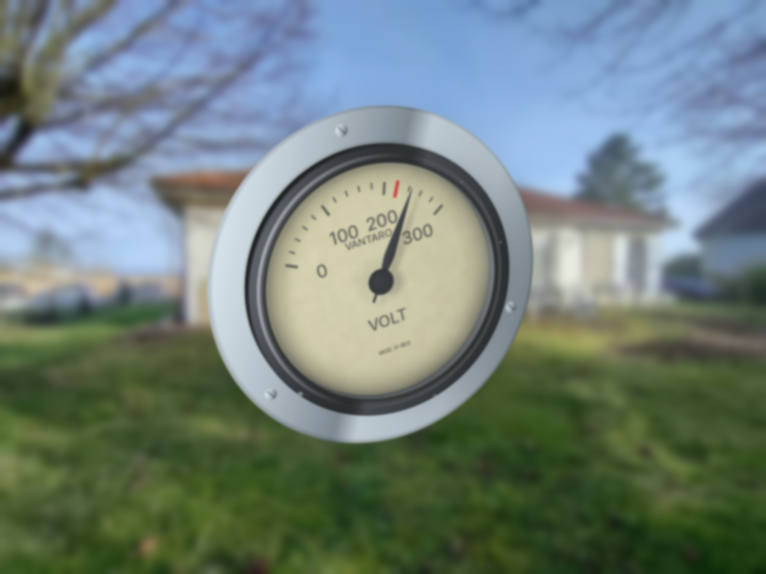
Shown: 240 V
